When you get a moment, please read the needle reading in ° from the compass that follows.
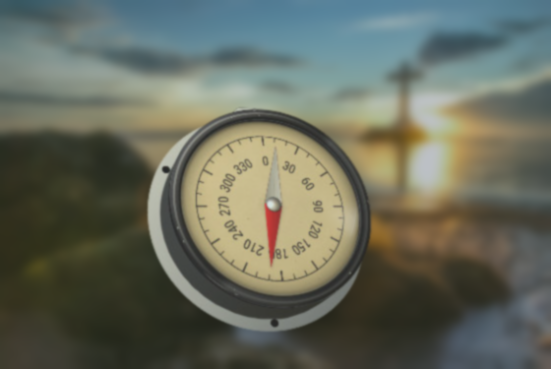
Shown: 190 °
